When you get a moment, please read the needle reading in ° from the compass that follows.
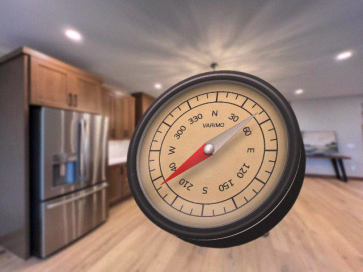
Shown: 230 °
